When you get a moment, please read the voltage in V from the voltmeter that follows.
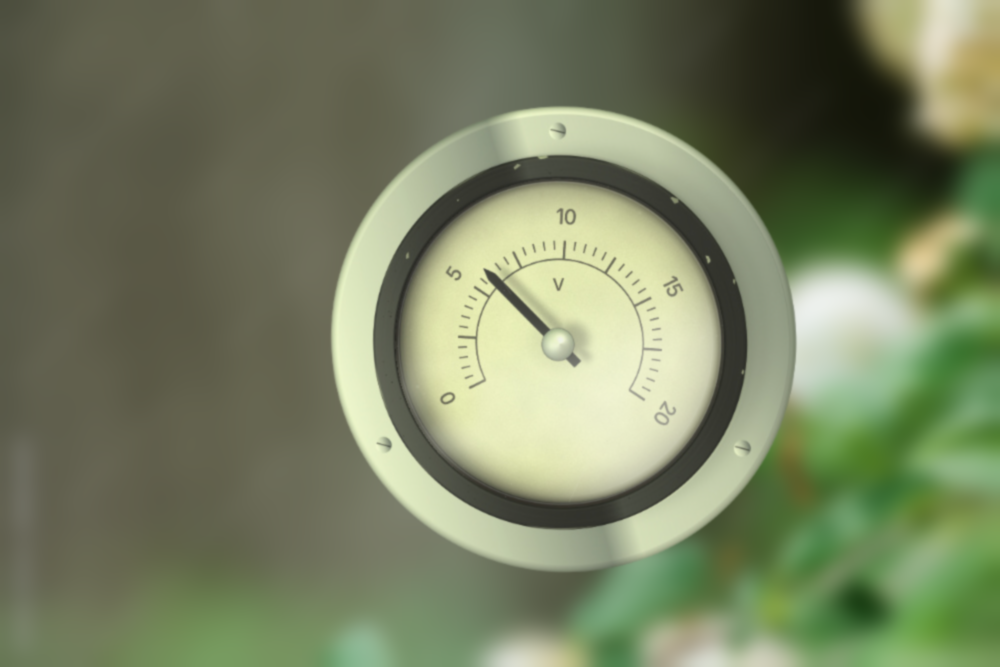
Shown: 6 V
